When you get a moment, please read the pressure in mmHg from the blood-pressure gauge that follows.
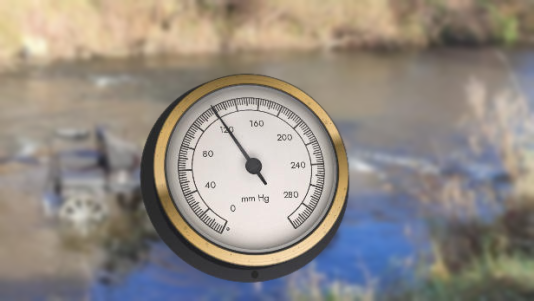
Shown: 120 mmHg
